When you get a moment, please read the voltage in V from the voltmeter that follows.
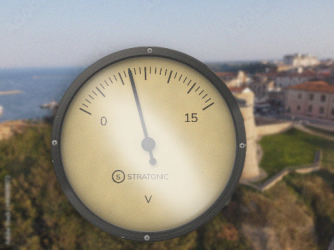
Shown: 6 V
